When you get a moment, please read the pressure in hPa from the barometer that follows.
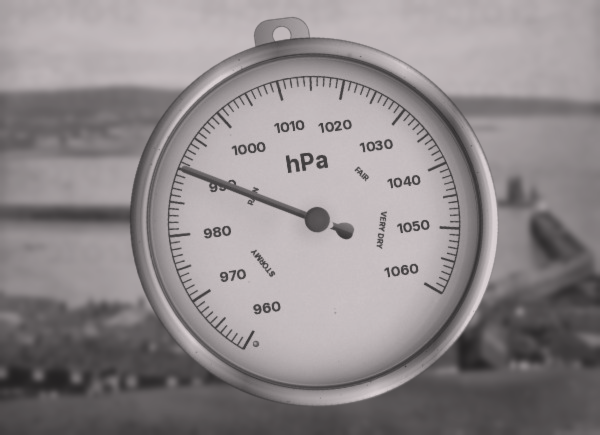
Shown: 990 hPa
